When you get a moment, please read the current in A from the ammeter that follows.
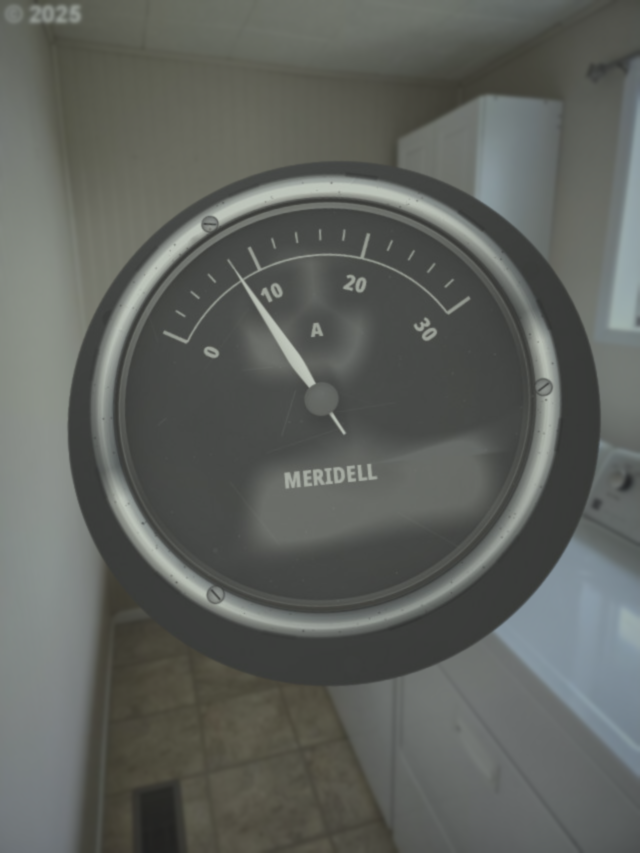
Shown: 8 A
